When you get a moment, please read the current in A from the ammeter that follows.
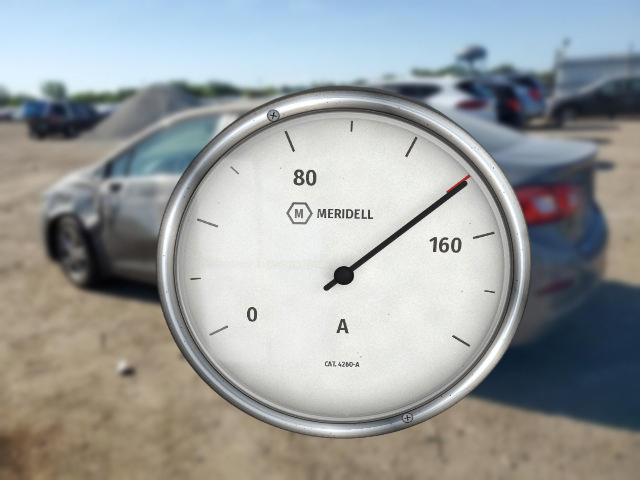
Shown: 140 A
